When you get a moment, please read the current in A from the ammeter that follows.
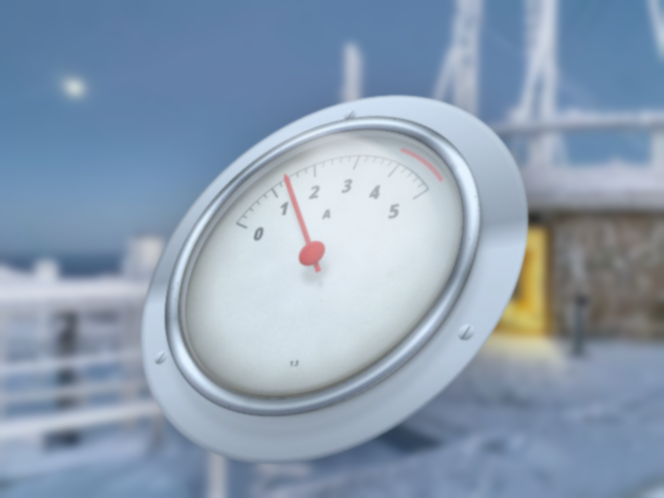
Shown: 1.4 A
